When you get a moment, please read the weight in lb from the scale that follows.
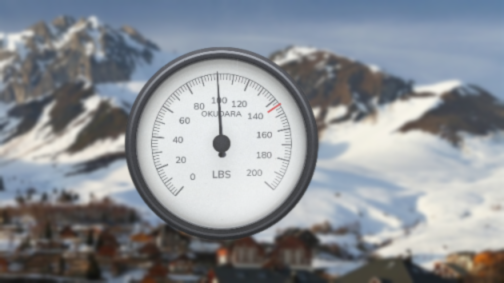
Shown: 100 lb
